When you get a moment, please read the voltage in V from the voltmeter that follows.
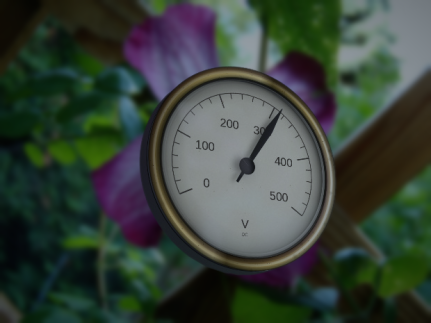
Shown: 310 V
